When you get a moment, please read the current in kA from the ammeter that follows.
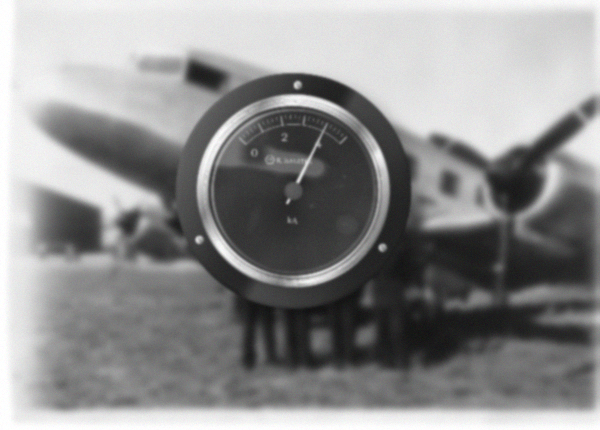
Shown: 4 kA
